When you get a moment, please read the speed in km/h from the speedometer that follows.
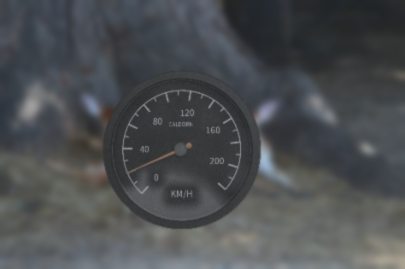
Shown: 20 km/h
